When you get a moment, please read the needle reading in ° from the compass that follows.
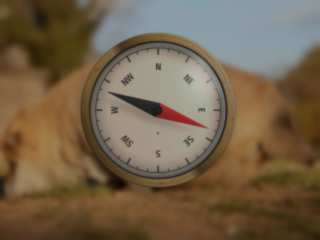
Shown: 110 °
